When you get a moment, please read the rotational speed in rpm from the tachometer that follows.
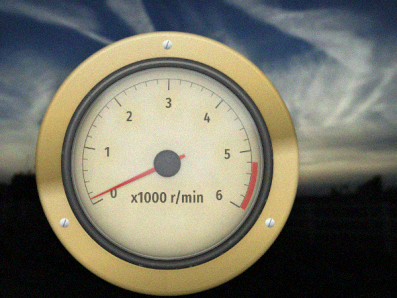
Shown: 100 rpm
